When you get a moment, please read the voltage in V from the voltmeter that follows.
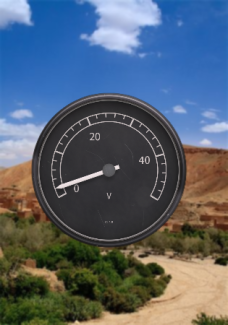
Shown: 2 V
